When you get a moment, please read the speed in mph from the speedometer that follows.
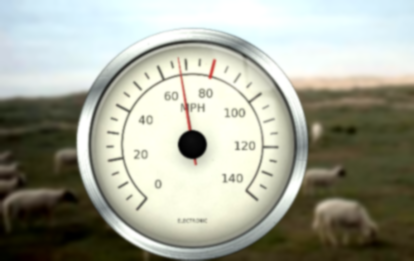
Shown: 67.5 mph
